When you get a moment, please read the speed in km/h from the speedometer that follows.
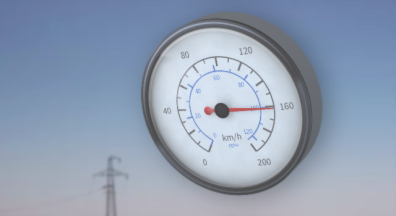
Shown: 160 km/h
